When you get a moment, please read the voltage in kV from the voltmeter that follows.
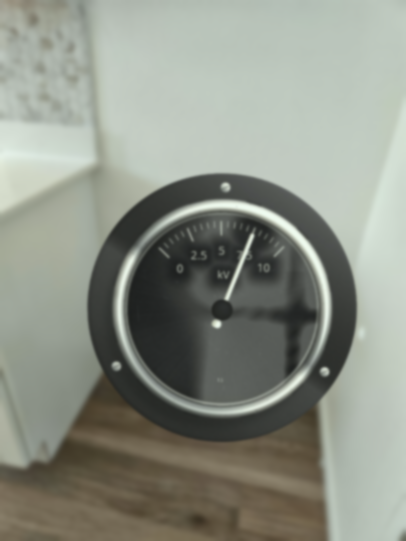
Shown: 7.5 kV
